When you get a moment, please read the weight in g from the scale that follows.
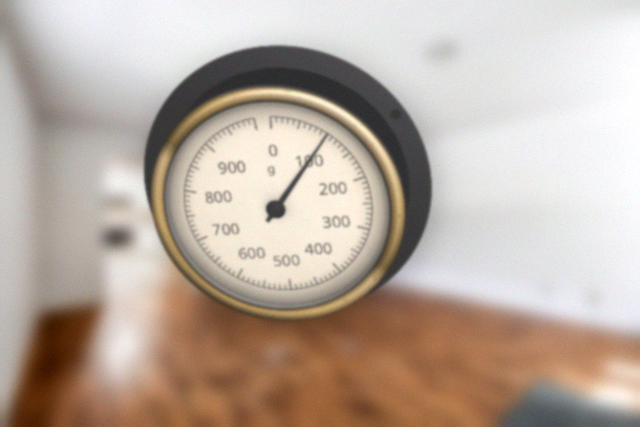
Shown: 100 g
